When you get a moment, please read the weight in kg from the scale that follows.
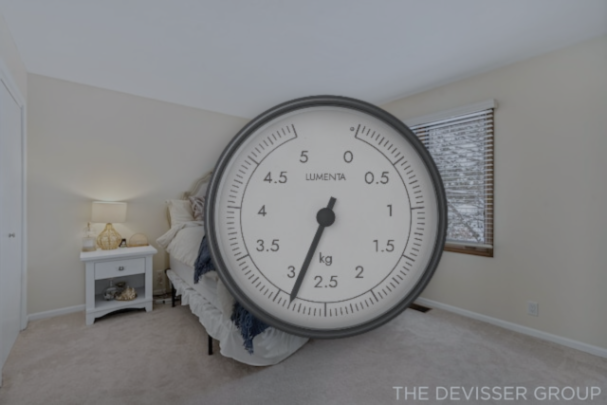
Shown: 2.85 kg
